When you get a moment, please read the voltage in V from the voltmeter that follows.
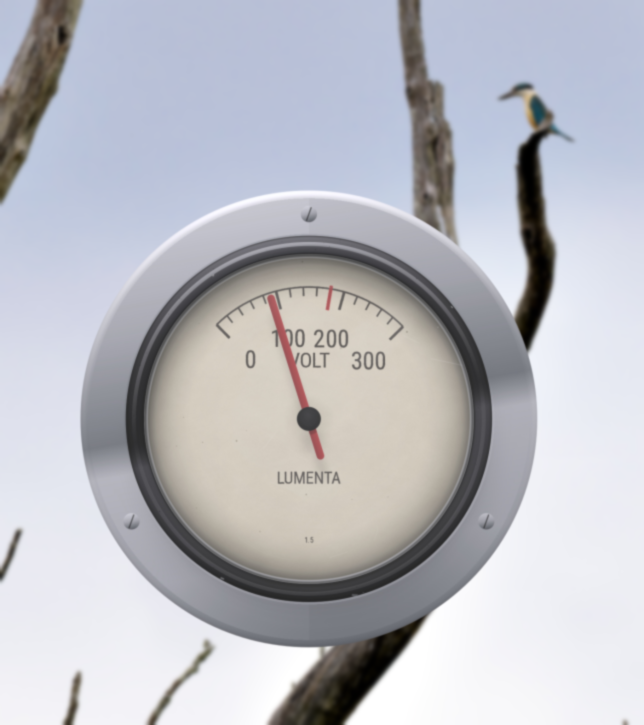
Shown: 90 V
